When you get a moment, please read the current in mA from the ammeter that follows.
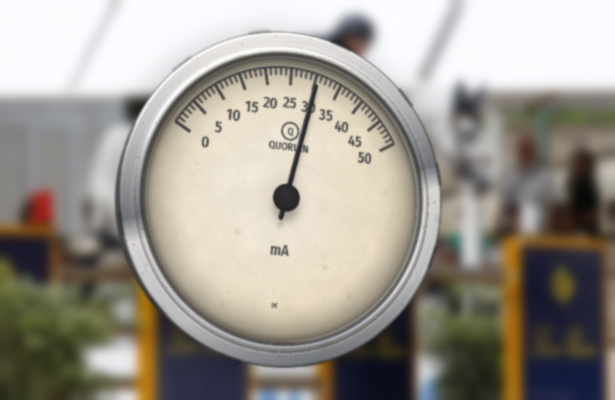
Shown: 30 mA
